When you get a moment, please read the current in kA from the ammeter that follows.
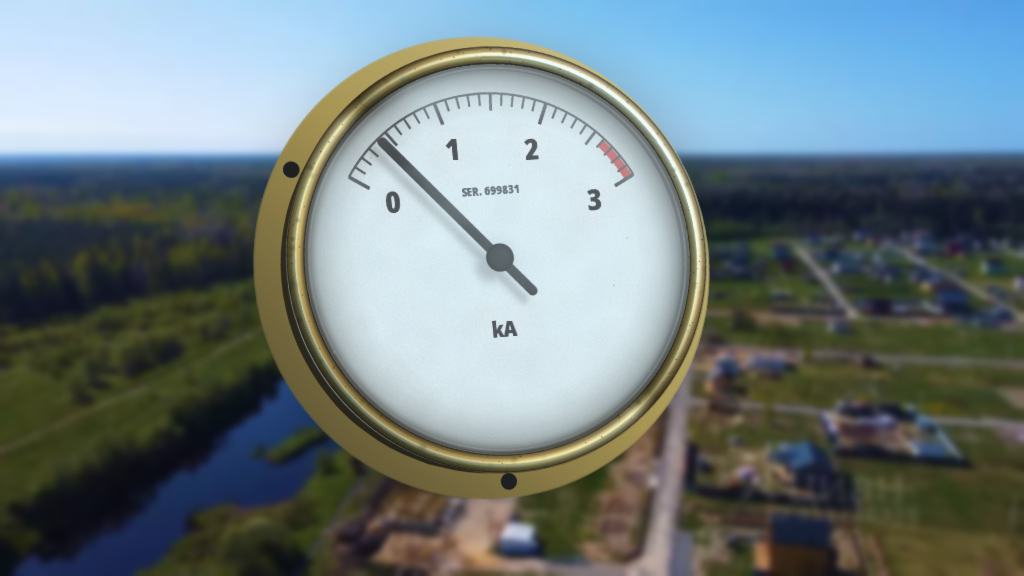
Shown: 0.4 kA
